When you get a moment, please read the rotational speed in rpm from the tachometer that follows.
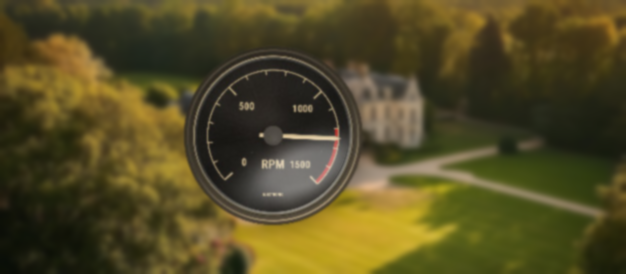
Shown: 1250 rpm
